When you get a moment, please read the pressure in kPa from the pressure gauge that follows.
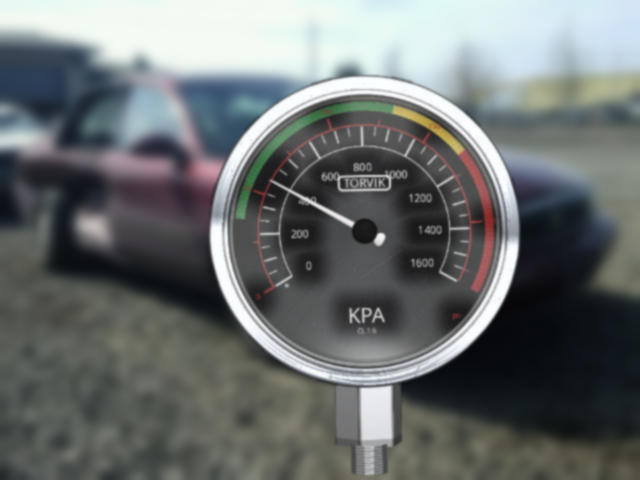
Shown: 400 kPa
